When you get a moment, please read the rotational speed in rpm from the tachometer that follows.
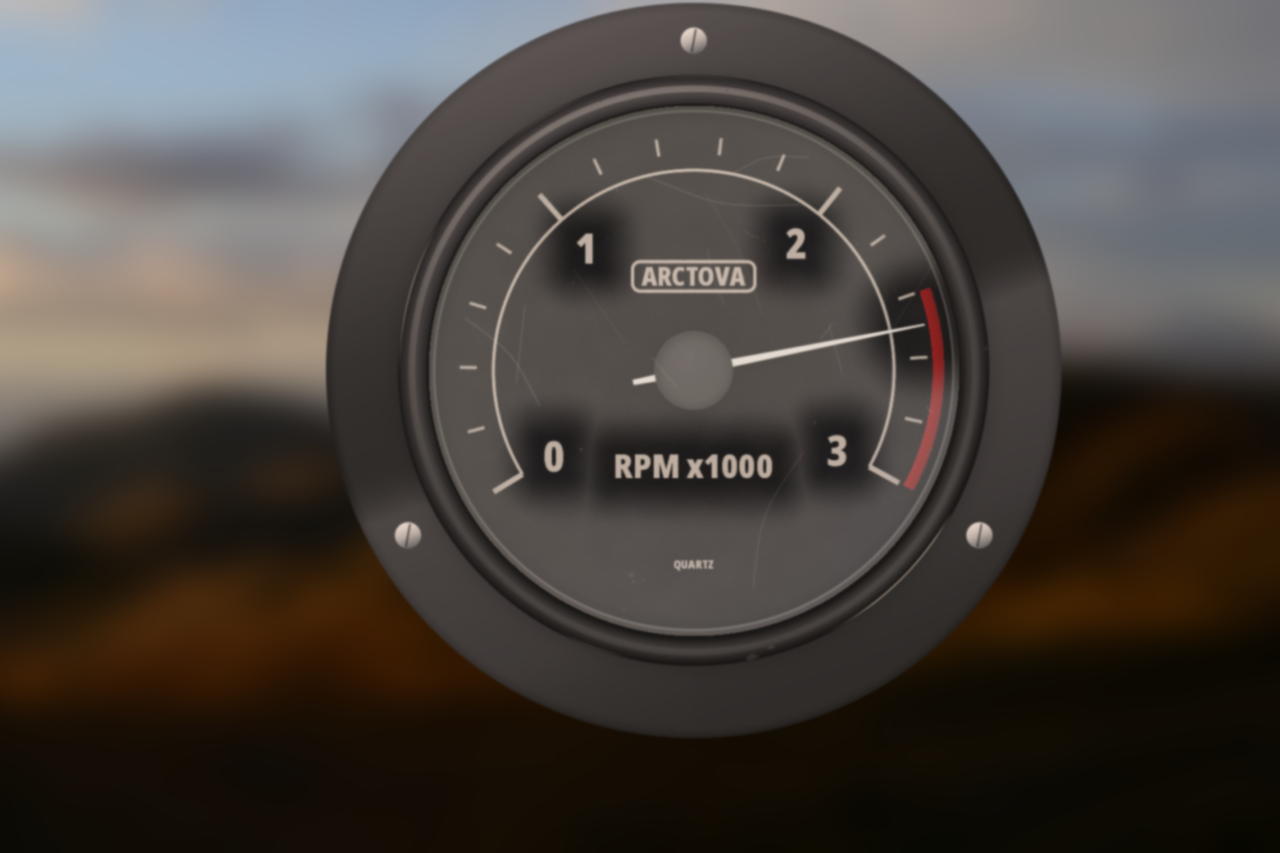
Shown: 2500 rpm
